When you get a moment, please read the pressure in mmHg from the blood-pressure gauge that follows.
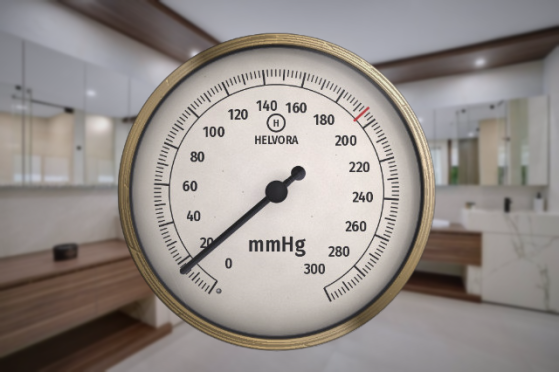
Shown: 16 mmHg
